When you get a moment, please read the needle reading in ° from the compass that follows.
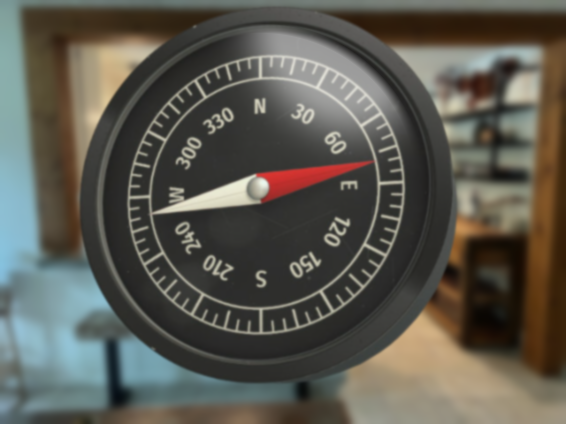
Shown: 80 °
